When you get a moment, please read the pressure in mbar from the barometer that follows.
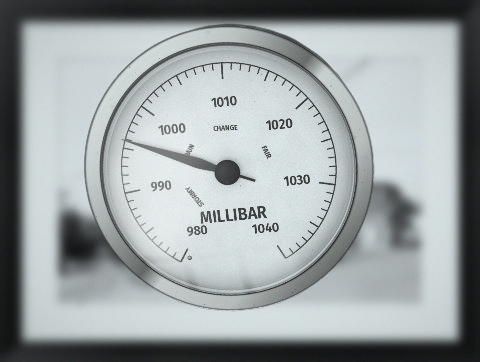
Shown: 996 mbar
